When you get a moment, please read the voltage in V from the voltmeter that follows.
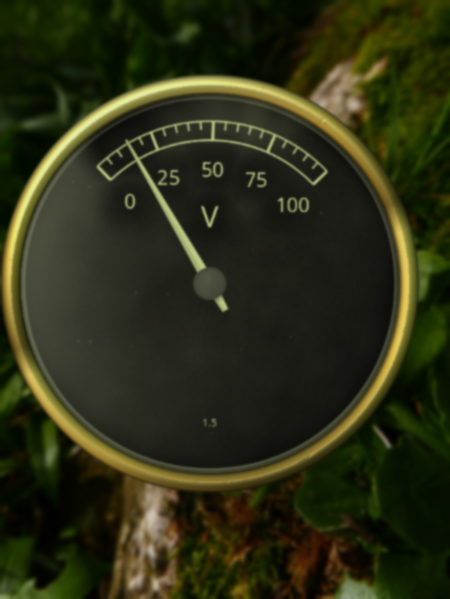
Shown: 15 V
